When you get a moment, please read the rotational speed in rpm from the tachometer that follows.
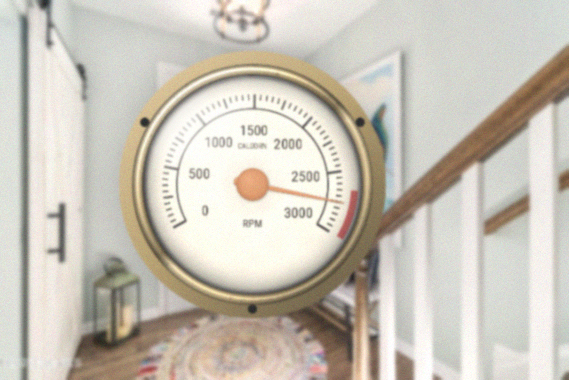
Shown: 2750 rpm
